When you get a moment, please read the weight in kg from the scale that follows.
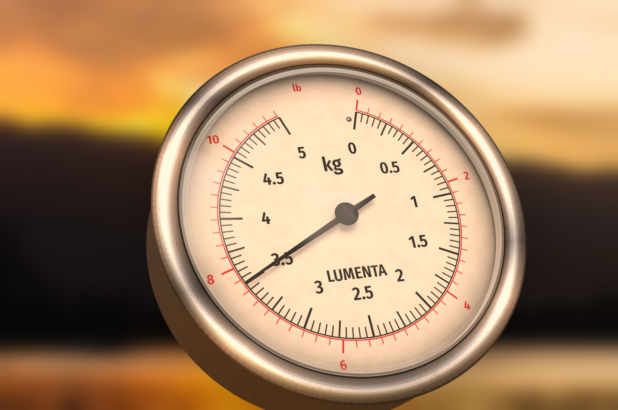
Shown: 3.5 kg
